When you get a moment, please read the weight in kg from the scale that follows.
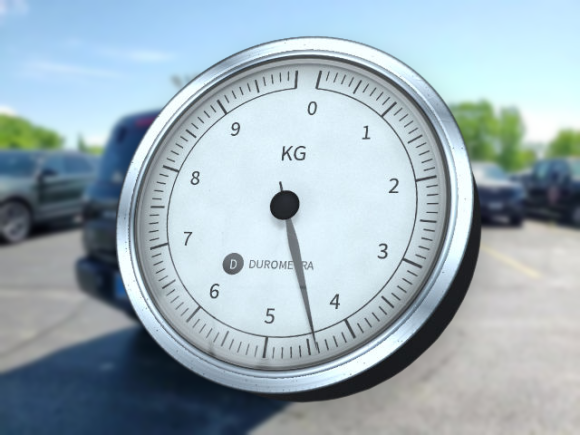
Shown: 4.4 kg
